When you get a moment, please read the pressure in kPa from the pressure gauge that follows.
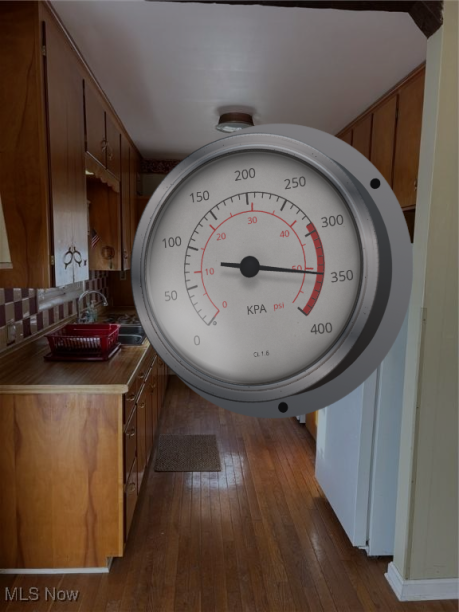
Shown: 350 kPa
